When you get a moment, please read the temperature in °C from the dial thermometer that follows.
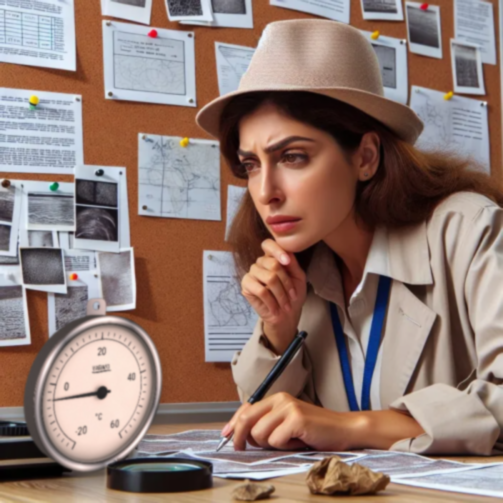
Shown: -4 °C
